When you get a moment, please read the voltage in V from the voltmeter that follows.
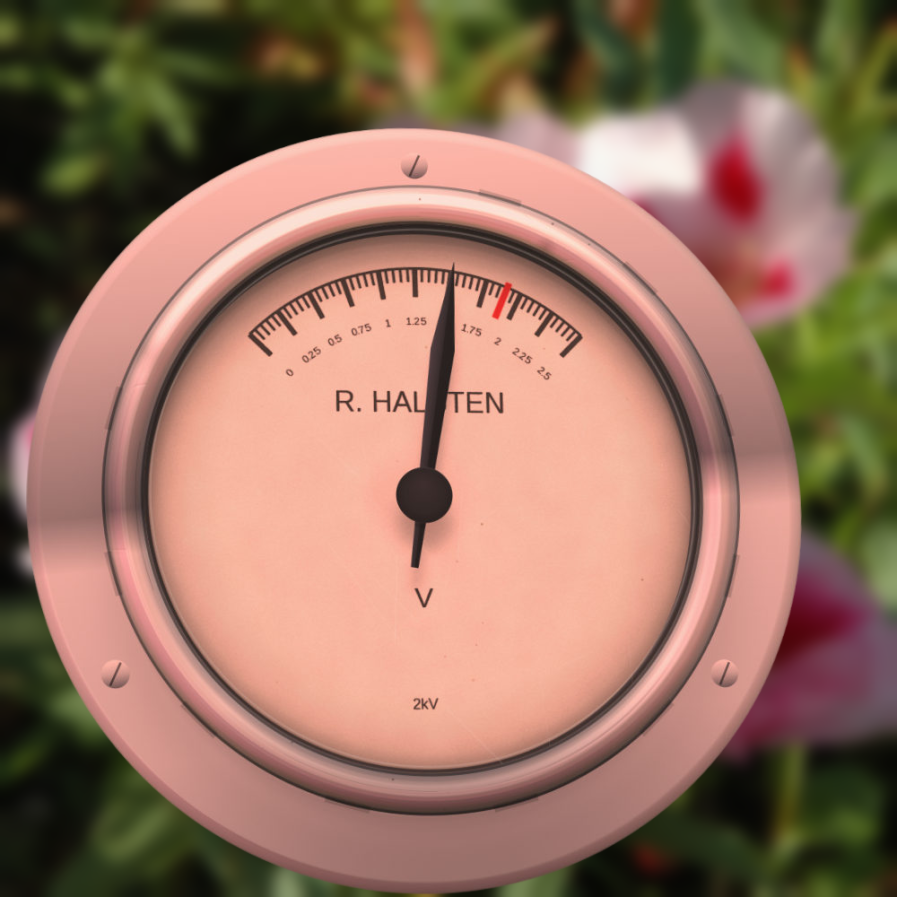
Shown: 1.5 V
